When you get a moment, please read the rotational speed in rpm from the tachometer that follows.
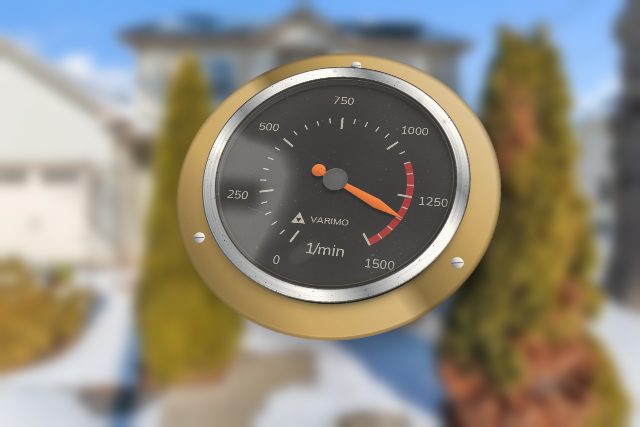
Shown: 1350 rpm
